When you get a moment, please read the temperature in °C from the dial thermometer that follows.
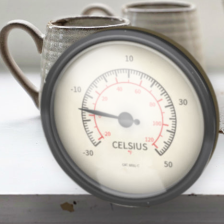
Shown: -15 °C
